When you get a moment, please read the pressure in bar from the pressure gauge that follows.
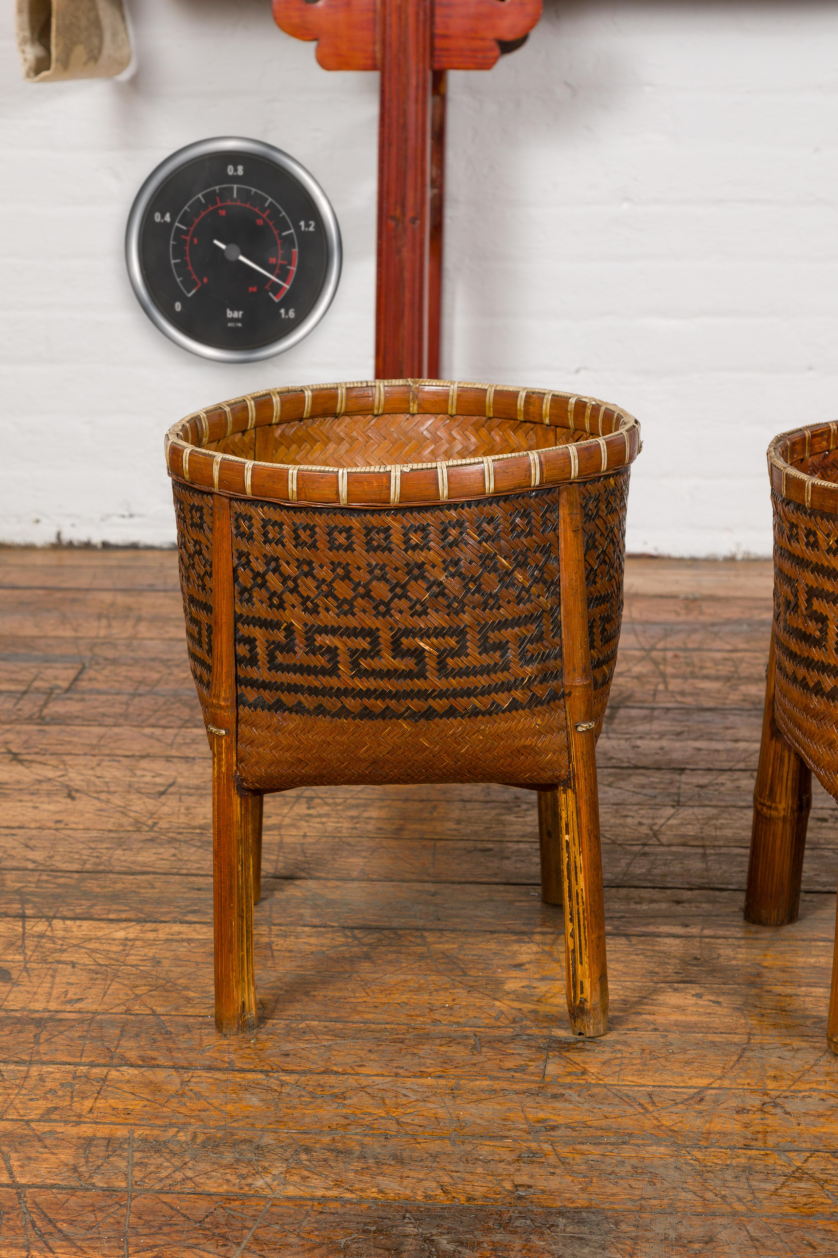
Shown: 1.5 bar
